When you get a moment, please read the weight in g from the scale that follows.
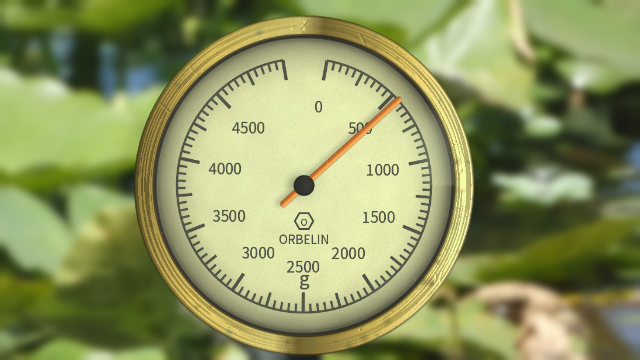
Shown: 550 g
